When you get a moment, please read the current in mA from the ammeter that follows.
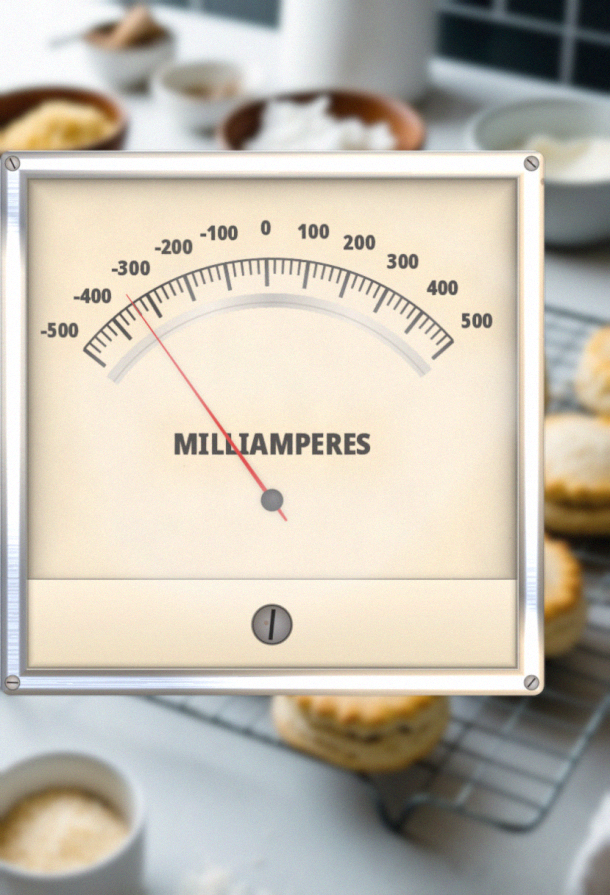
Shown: -340 mA
